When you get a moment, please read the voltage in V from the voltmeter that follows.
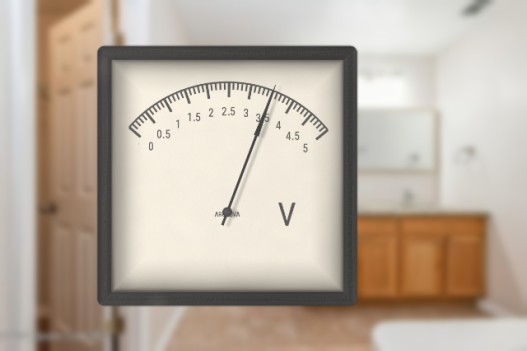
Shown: 3.5 V
